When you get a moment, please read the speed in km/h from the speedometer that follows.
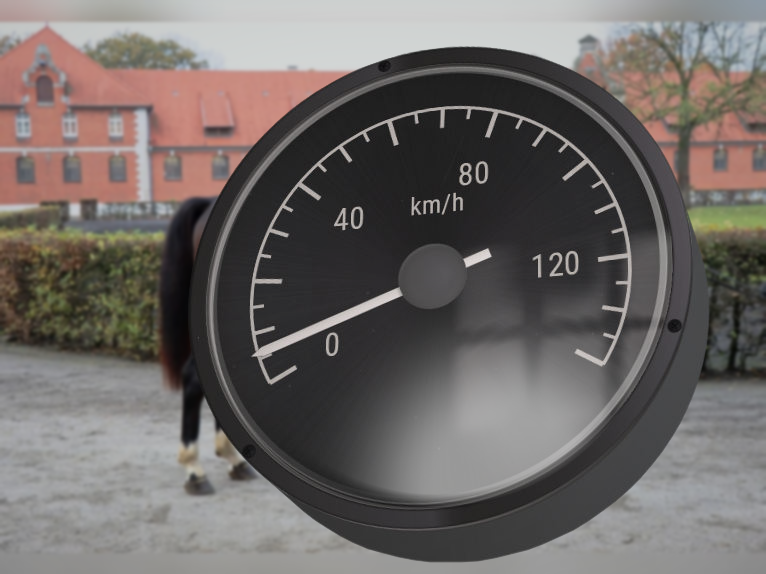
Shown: 5 km/h
